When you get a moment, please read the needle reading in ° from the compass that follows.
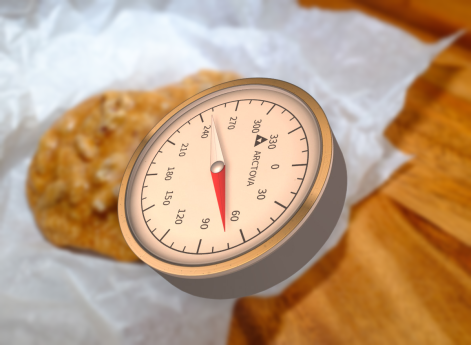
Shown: 70 °
